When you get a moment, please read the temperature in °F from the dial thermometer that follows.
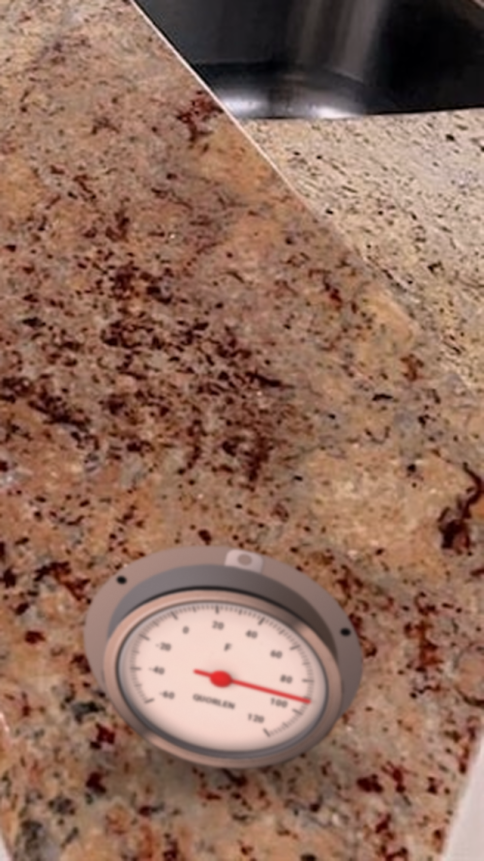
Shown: 90 °F
